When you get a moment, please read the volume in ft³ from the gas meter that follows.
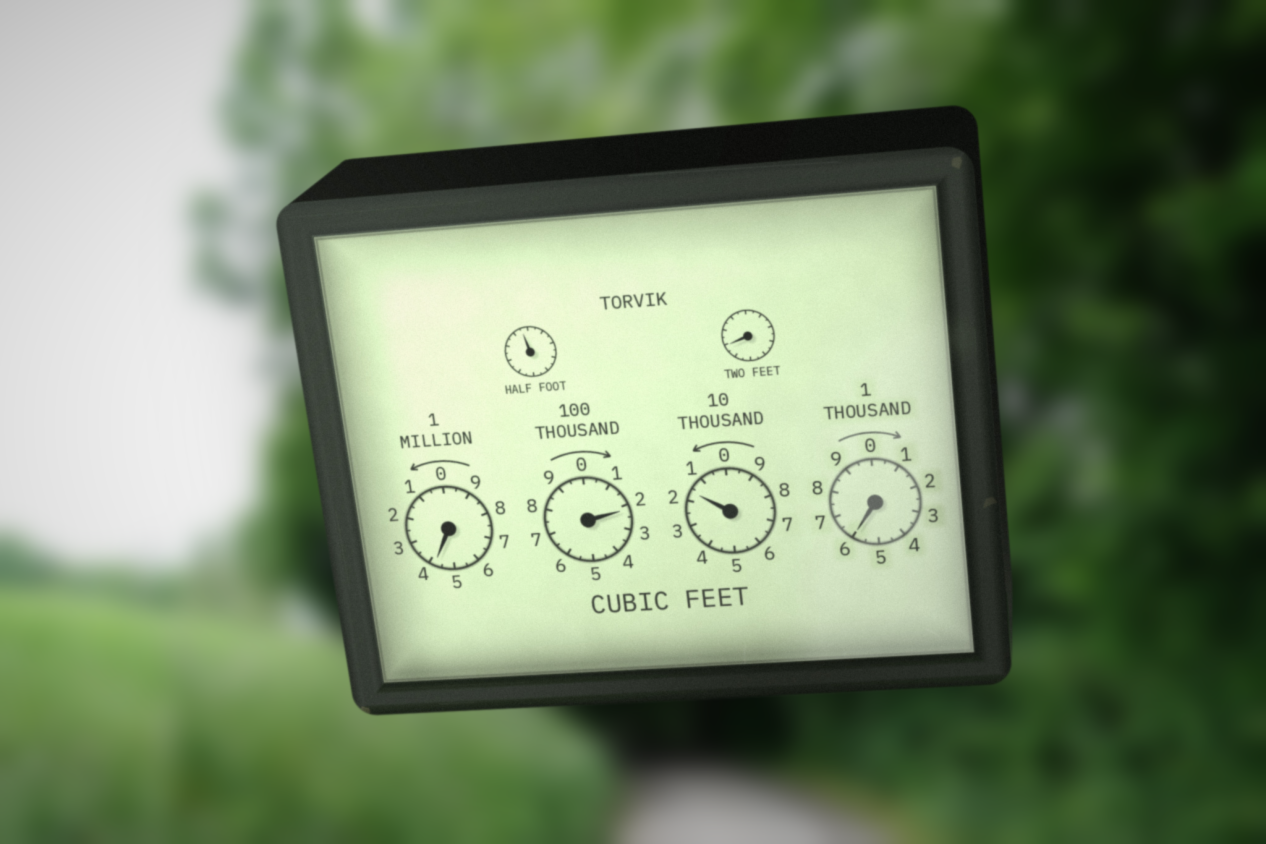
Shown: 421600 ft³
